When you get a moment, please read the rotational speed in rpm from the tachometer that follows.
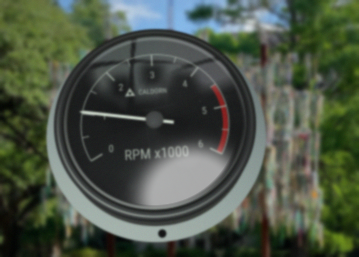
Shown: 1000 rpm
